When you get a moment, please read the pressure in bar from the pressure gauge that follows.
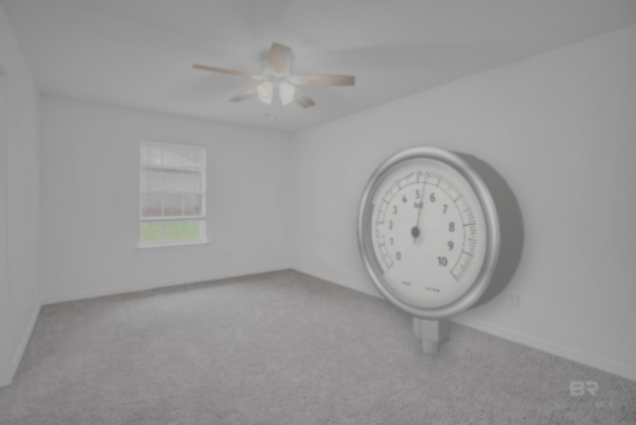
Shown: 5.5 bar
